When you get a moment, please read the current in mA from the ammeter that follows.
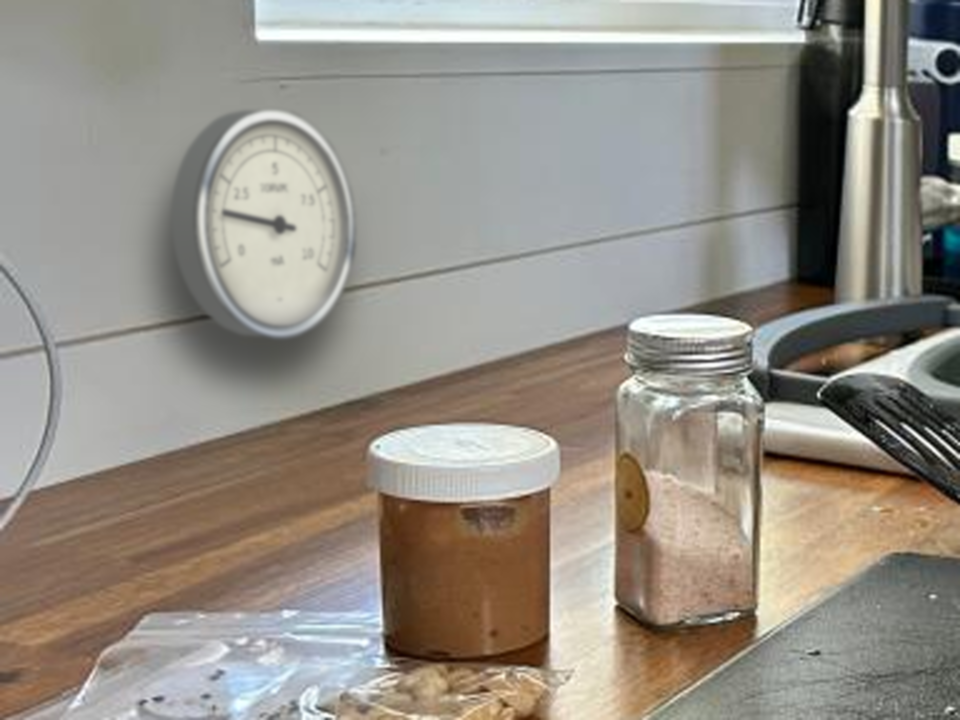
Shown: 1.5 mA
